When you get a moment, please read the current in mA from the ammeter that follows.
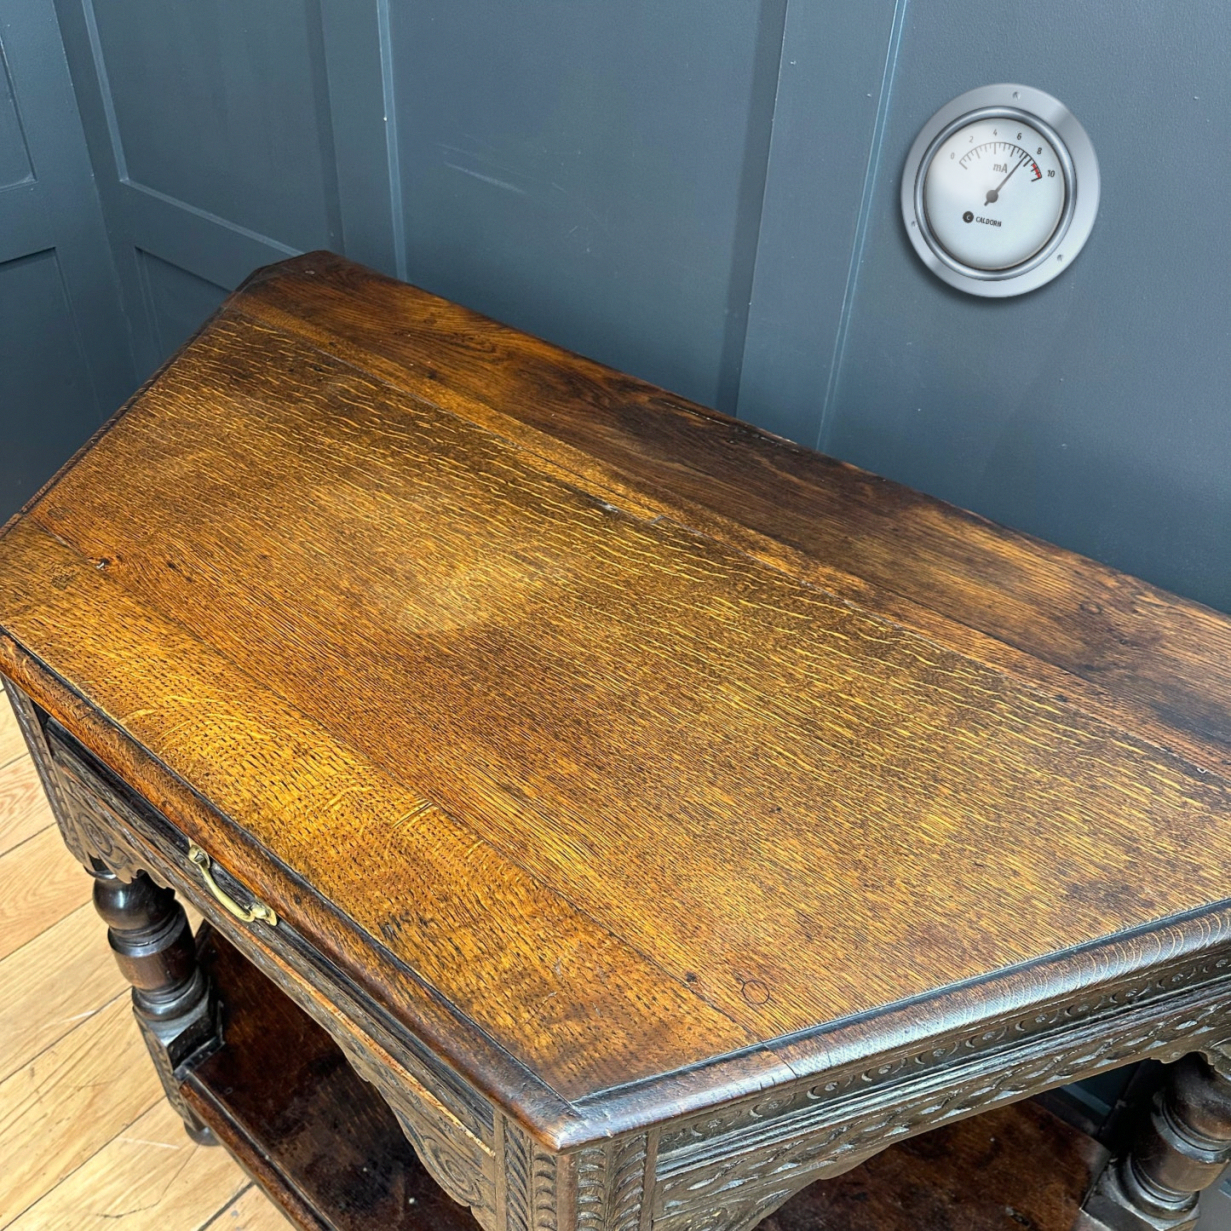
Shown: 7.5 mA
